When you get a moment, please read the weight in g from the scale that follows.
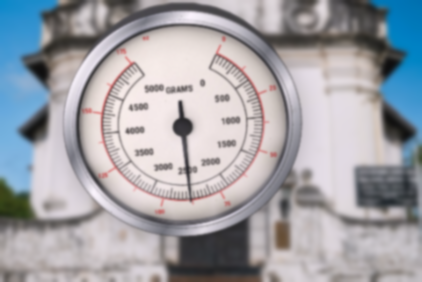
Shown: 2500 g
